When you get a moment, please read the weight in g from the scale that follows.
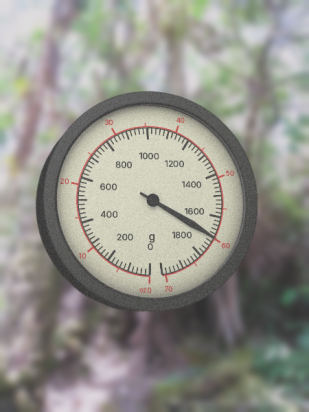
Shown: 1700 g
